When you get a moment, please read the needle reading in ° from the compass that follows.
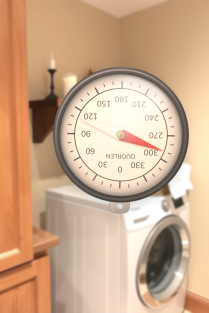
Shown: 290 °
